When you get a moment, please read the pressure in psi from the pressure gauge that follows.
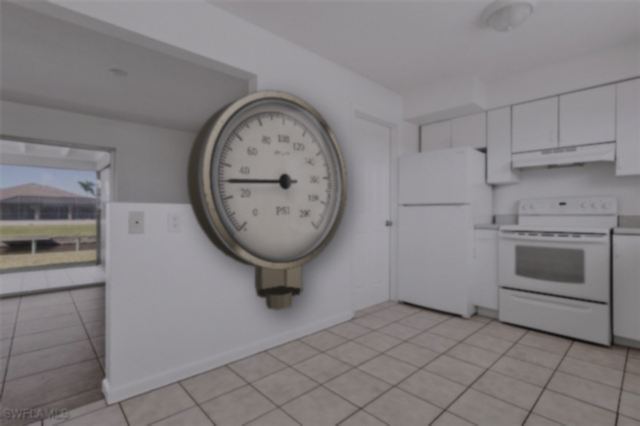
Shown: 30 psi
